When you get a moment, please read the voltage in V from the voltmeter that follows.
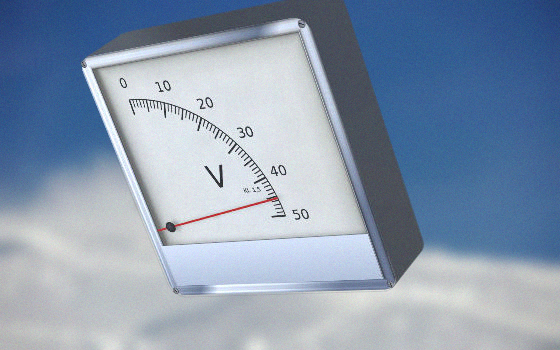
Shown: 45 V
